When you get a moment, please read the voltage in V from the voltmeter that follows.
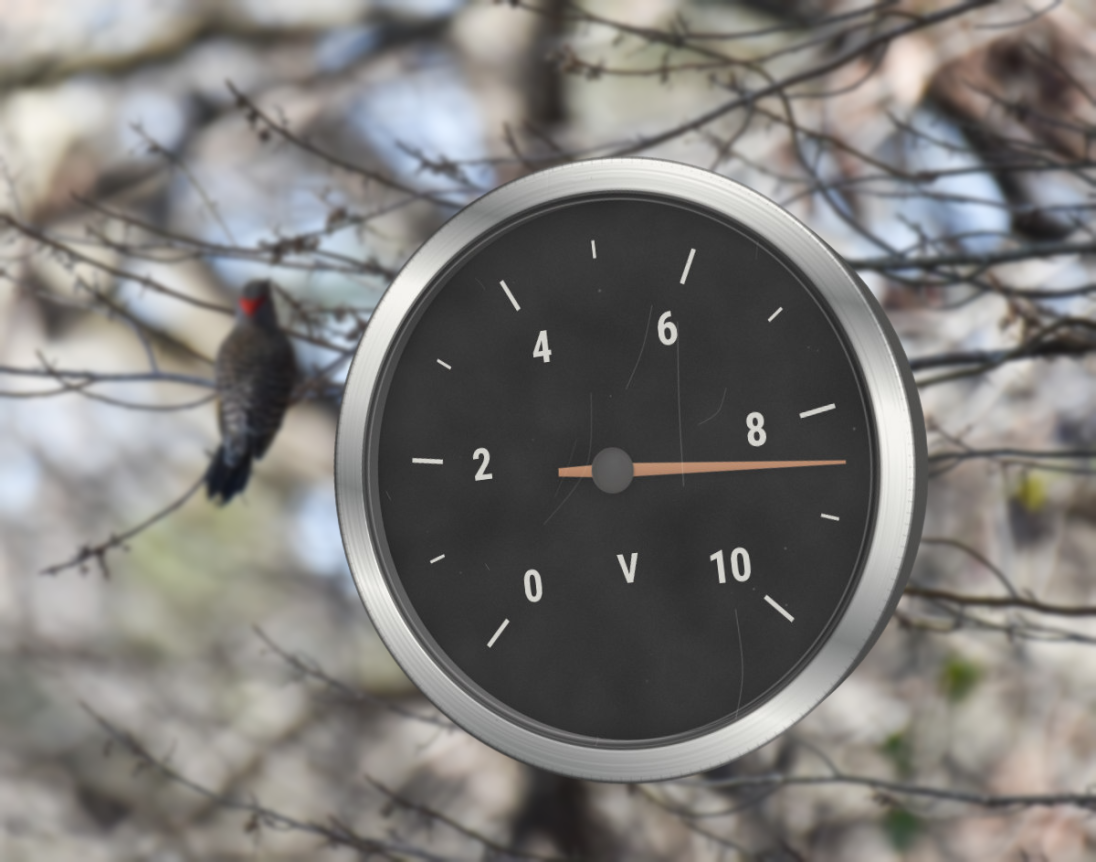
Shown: 8.5 V
